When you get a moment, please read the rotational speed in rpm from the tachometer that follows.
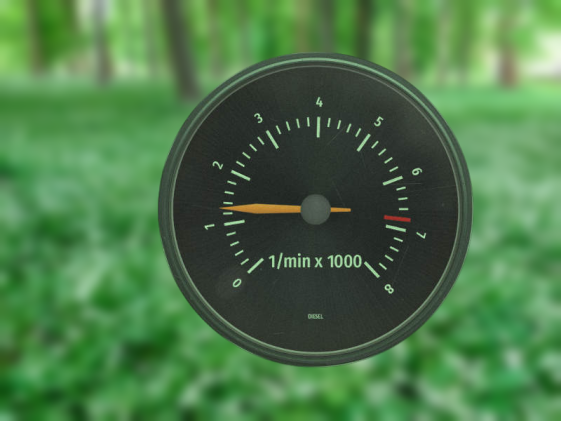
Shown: 1300 rpm
